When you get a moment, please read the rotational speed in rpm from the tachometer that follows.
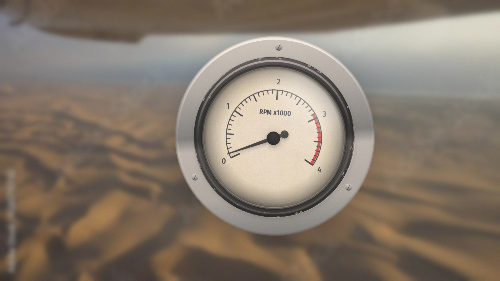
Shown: 100 rpm
